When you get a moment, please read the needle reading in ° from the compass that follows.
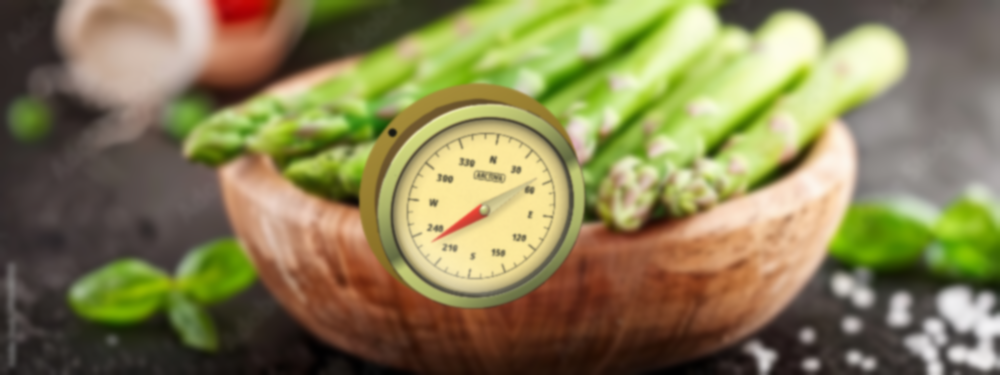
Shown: 230 °
